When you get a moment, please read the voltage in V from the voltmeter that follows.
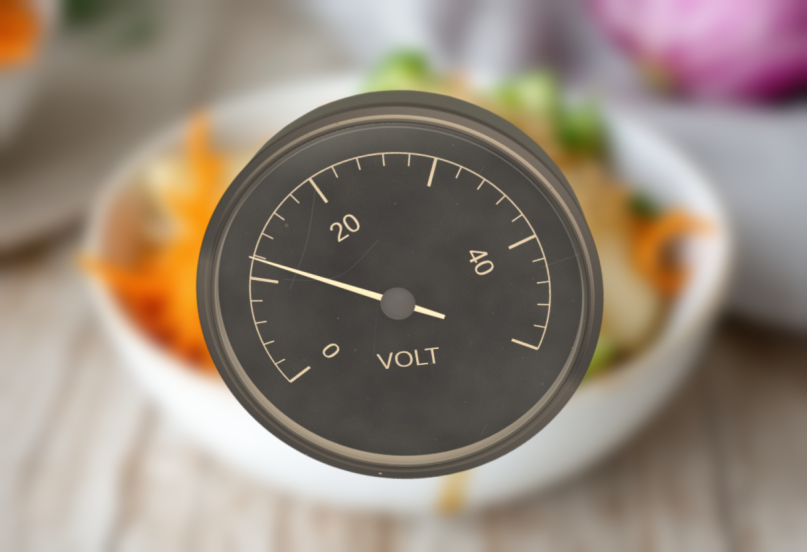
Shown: 12 V
